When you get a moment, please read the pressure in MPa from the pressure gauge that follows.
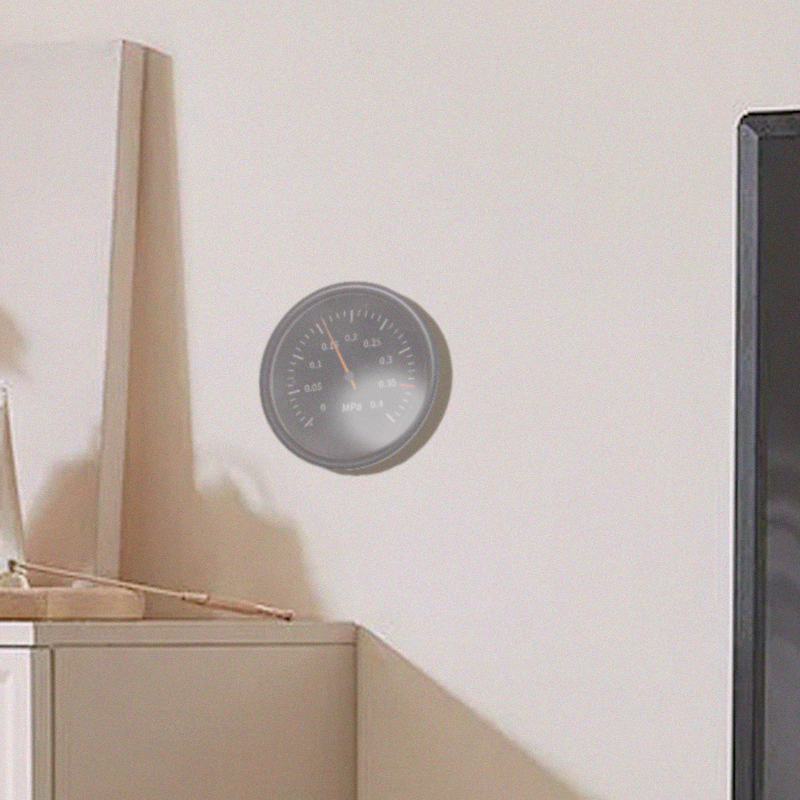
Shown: 0.16 MPa
